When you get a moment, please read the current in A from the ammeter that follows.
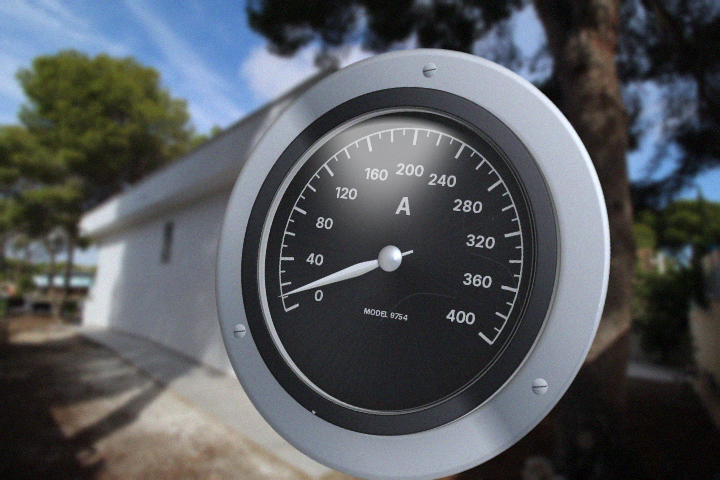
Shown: 10 A
